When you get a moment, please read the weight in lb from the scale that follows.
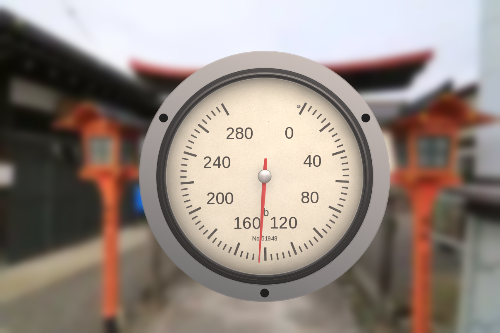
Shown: 144 lb
